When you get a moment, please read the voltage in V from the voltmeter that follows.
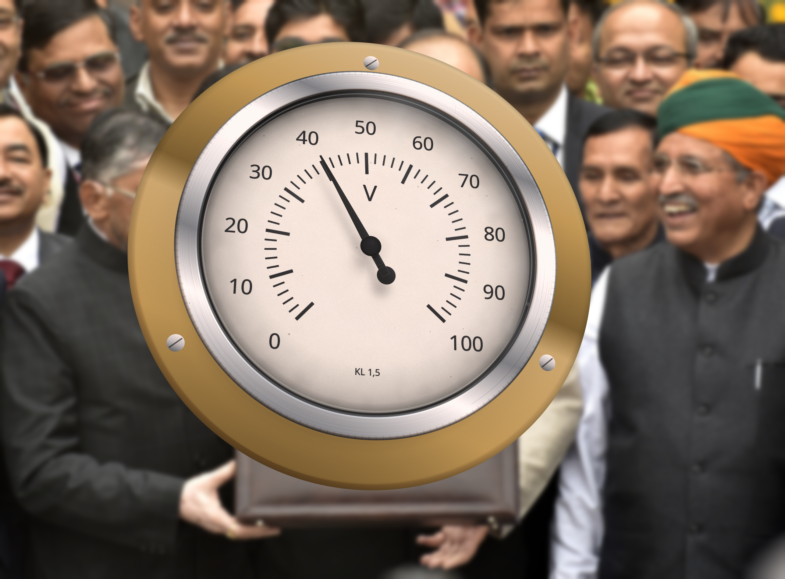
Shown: 40 V
